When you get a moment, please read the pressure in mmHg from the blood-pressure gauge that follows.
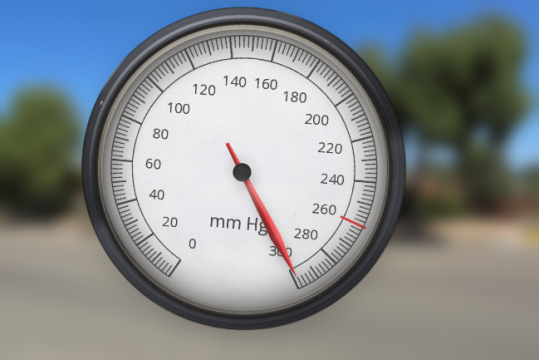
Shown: 298 mmHg
